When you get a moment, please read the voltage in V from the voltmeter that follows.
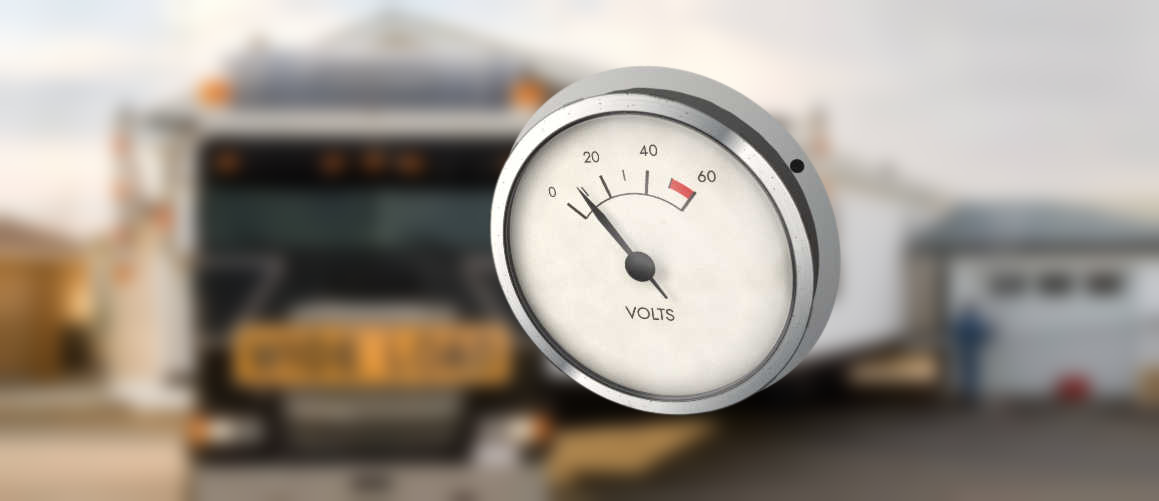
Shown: 10 V
